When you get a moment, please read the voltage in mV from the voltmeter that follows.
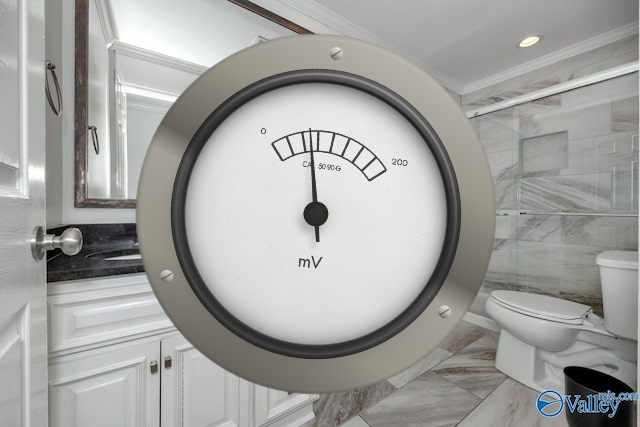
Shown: 62.5 mV
